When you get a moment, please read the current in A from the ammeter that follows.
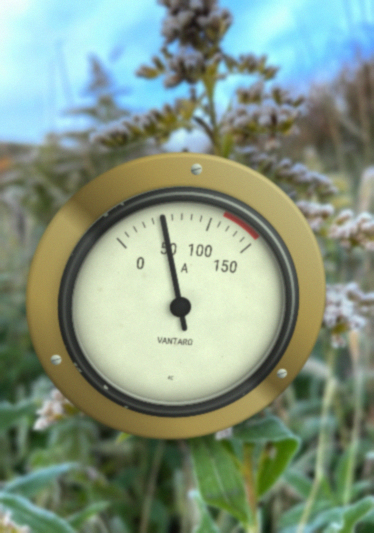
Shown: 50 A
